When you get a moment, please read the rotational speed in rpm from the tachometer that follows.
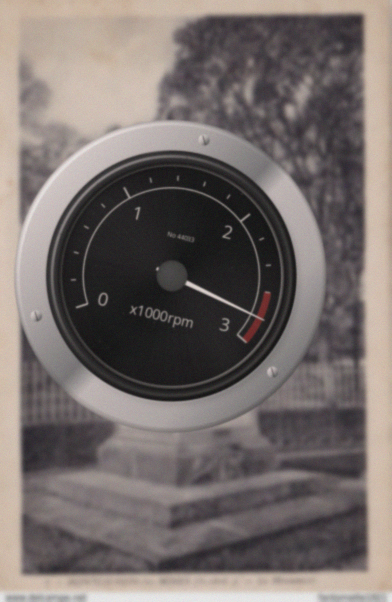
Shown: 2800 rpm
